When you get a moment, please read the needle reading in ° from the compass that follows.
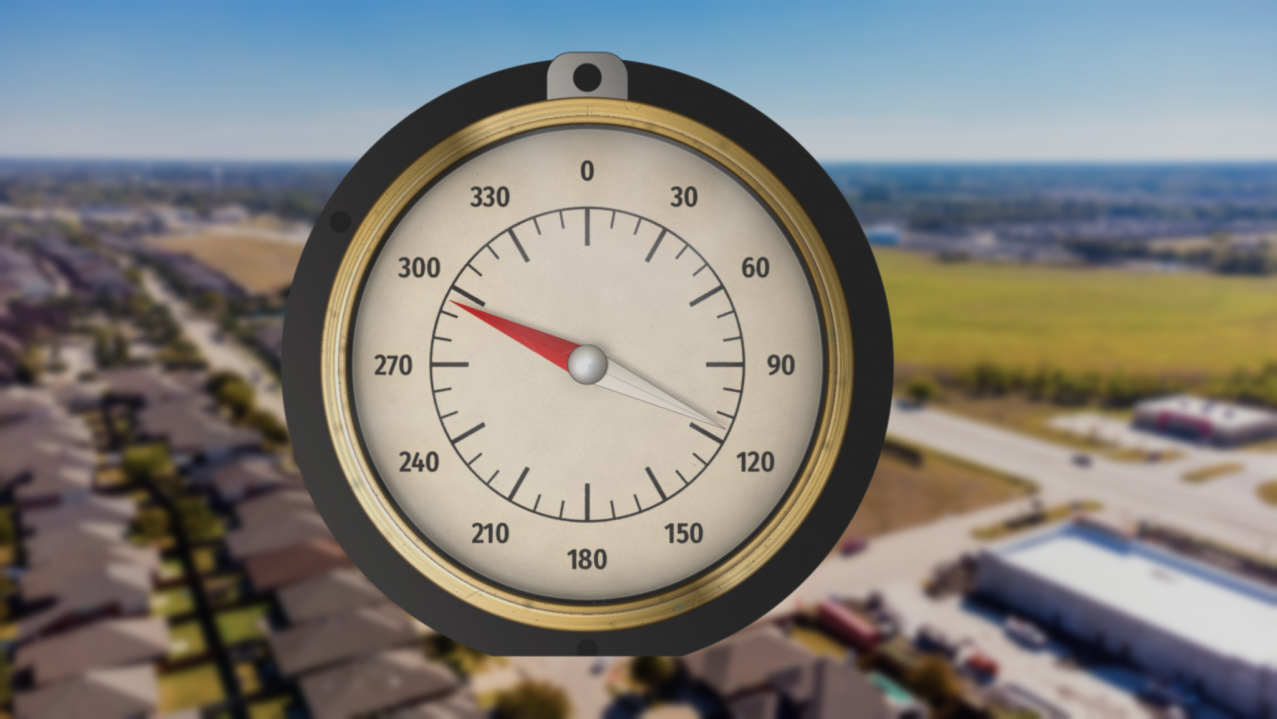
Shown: 295 °
